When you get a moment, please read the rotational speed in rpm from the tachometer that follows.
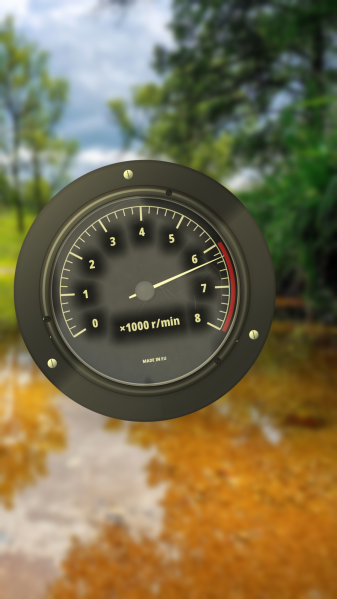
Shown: 6300 rpm
